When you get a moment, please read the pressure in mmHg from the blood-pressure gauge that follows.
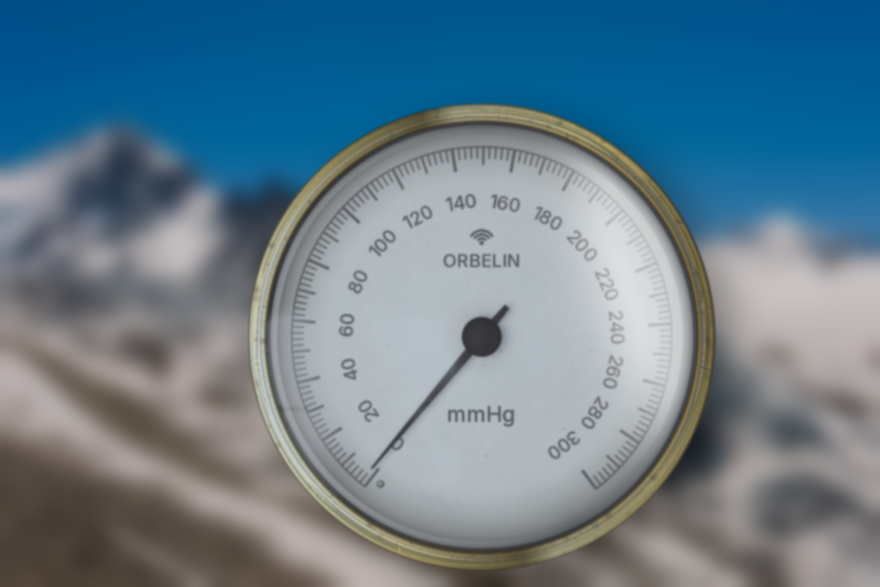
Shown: 2 mmHg
